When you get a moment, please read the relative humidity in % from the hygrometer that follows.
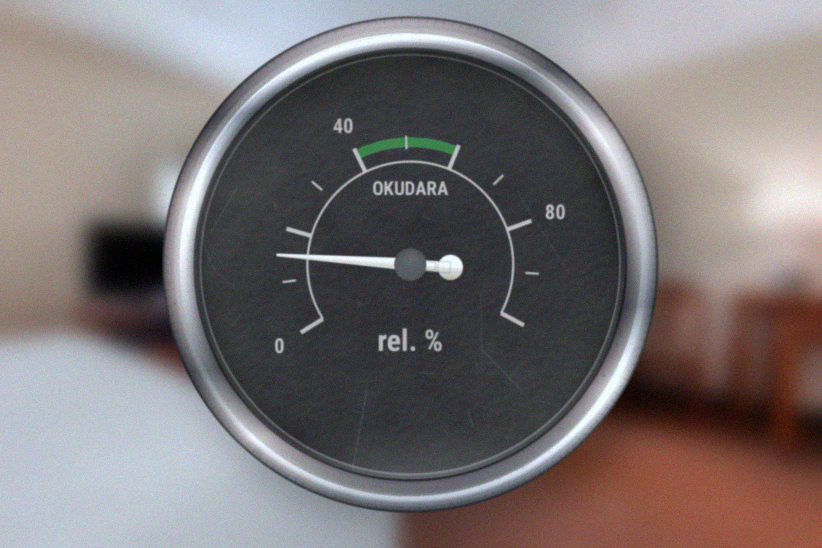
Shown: 15 %
